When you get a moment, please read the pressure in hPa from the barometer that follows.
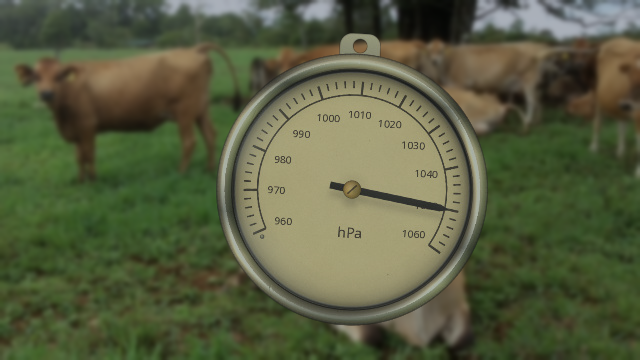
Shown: 1050 hPa
